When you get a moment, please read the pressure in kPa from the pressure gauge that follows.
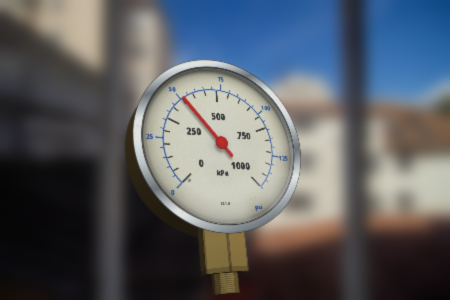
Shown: 350 kPa
